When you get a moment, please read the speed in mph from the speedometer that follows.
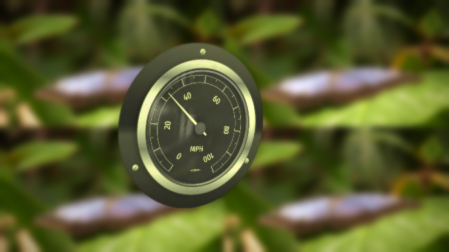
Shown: 32.5 mph
